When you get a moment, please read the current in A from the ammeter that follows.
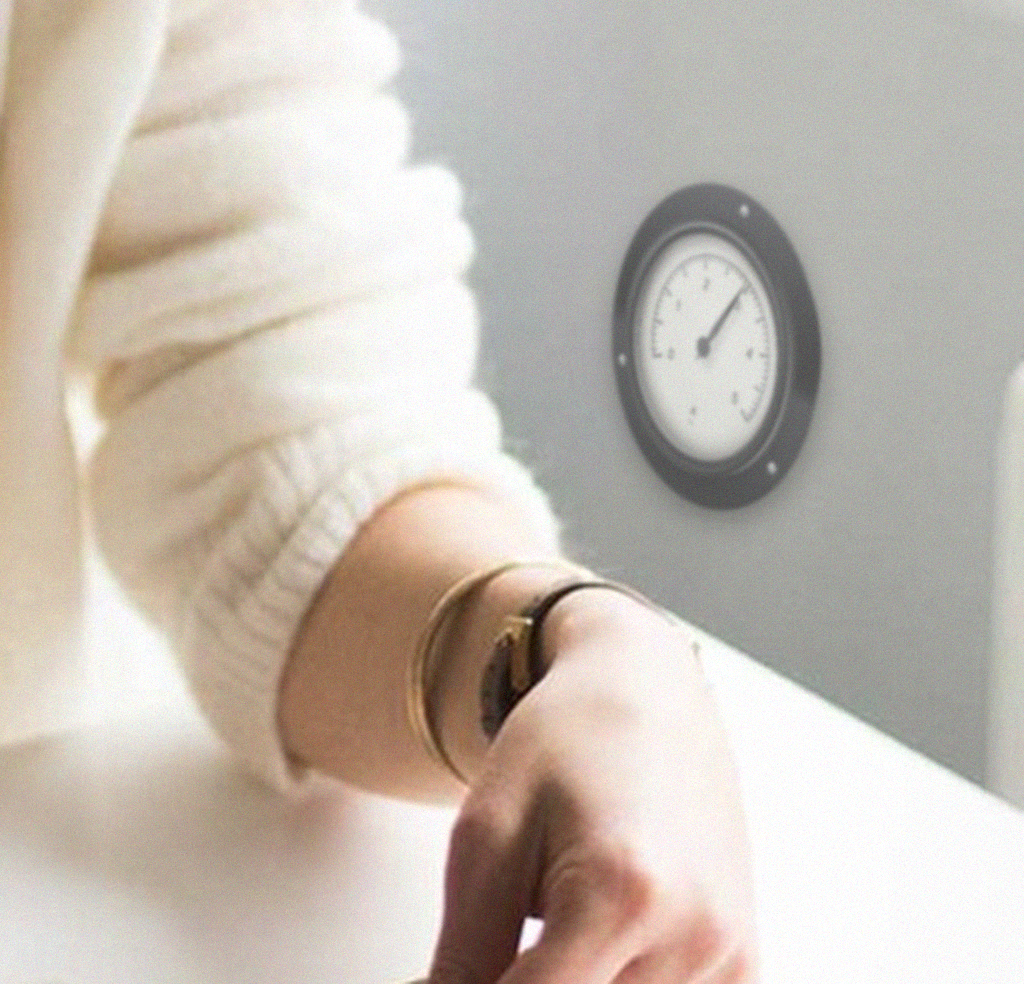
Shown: 3 A
